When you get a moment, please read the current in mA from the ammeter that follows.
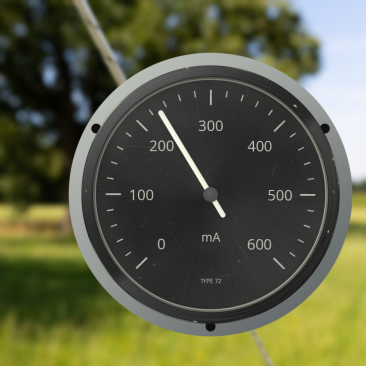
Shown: 230 mA
